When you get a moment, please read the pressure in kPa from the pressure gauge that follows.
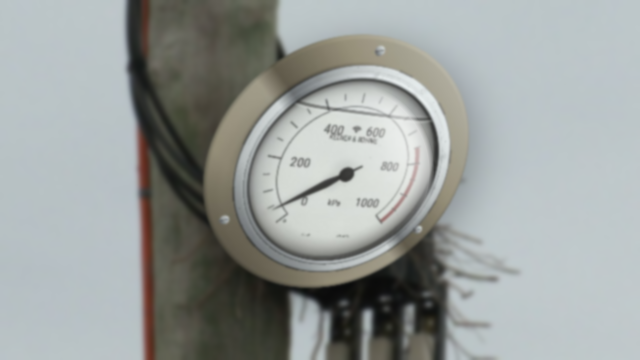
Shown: 50 kPa
